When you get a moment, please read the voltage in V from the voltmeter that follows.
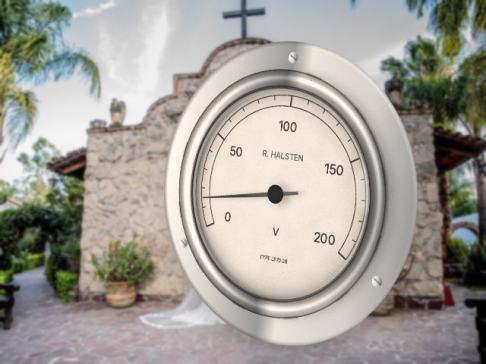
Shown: 15 V
